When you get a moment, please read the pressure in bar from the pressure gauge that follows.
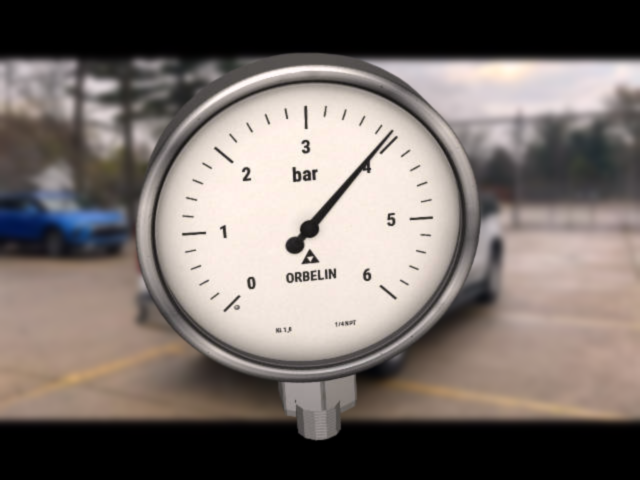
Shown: 3.9 bar
